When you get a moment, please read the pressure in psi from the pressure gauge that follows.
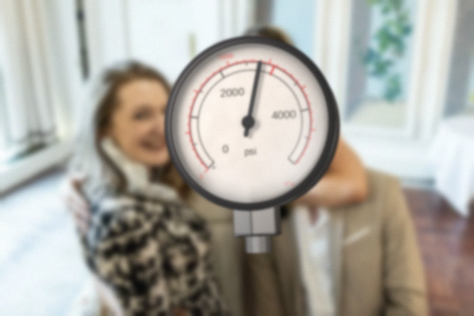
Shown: 2750 psi
